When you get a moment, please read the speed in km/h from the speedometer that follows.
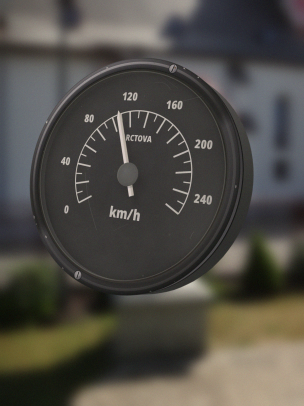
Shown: 110 km/h
